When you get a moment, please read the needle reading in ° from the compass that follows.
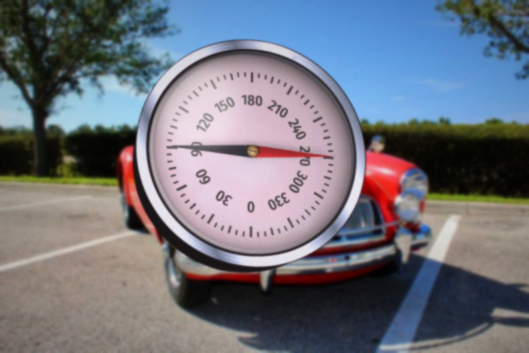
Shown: 270 °
